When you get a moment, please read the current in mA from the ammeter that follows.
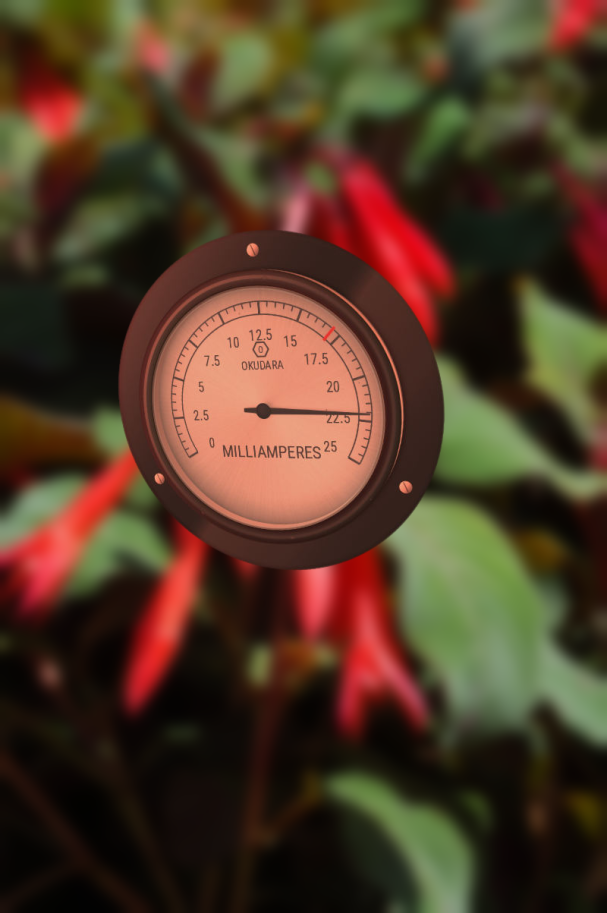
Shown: 22 mA
